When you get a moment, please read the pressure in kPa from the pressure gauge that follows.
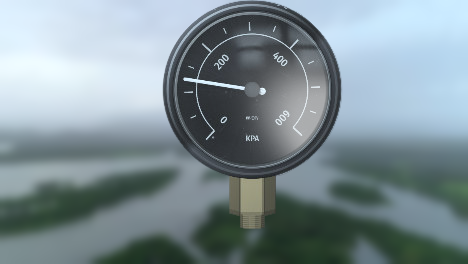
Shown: 125 kPa
